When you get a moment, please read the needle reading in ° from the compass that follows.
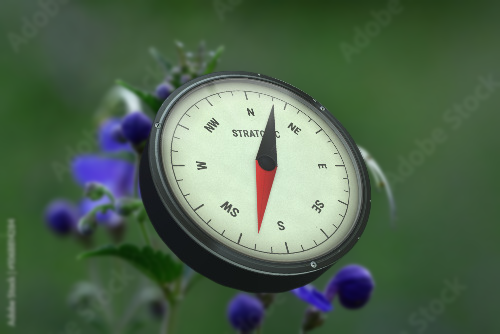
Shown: 200 °
